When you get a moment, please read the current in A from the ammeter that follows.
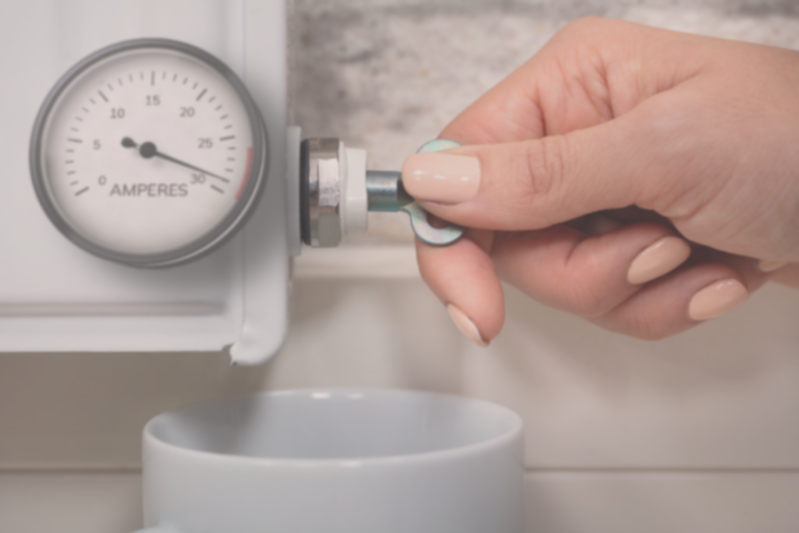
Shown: 29 A
